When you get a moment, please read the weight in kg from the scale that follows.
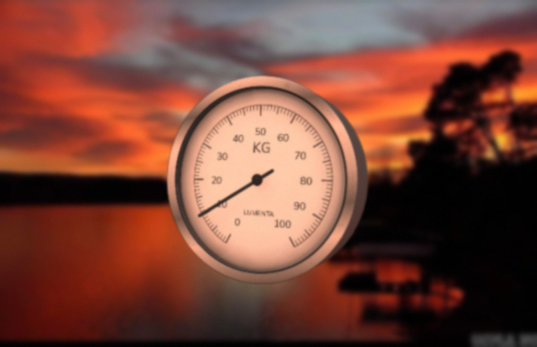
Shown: 10 kg
